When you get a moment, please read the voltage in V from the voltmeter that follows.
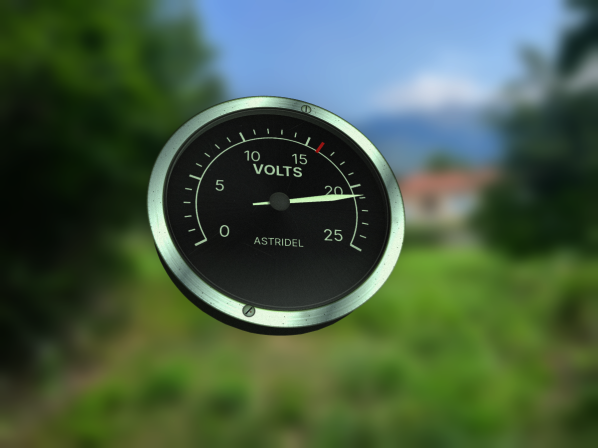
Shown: 21 V
